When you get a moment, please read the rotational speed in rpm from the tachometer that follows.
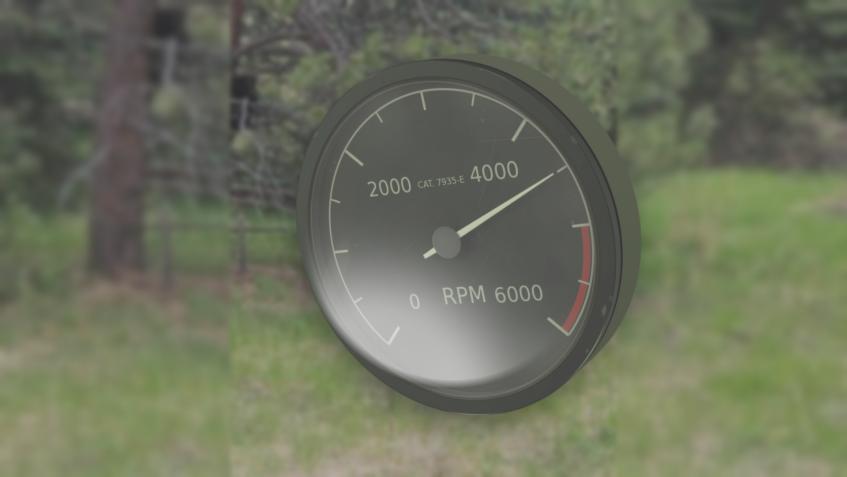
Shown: 4500 rpm
